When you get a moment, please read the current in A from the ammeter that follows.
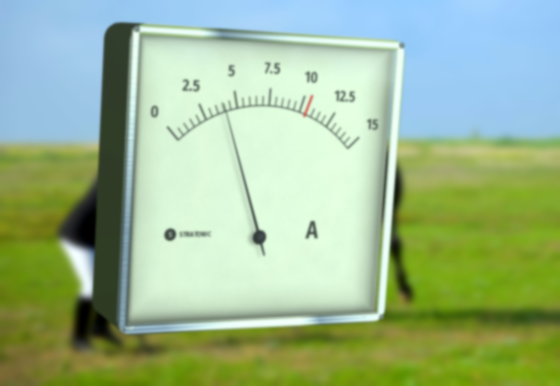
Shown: 4 A
